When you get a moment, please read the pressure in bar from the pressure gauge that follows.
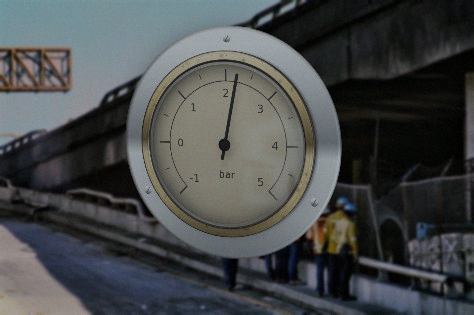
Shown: 2.25 bar
